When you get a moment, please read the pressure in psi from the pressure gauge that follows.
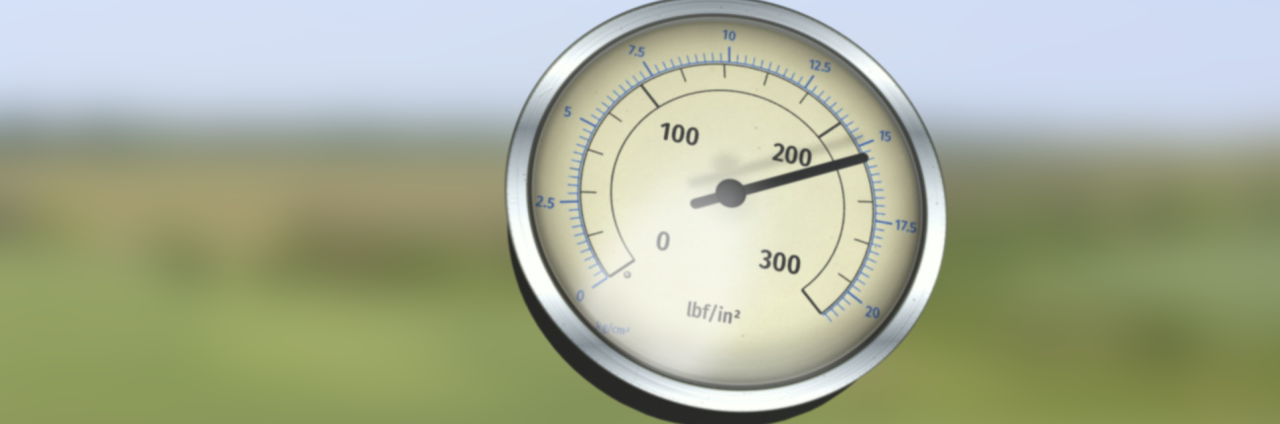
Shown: 220 psi
